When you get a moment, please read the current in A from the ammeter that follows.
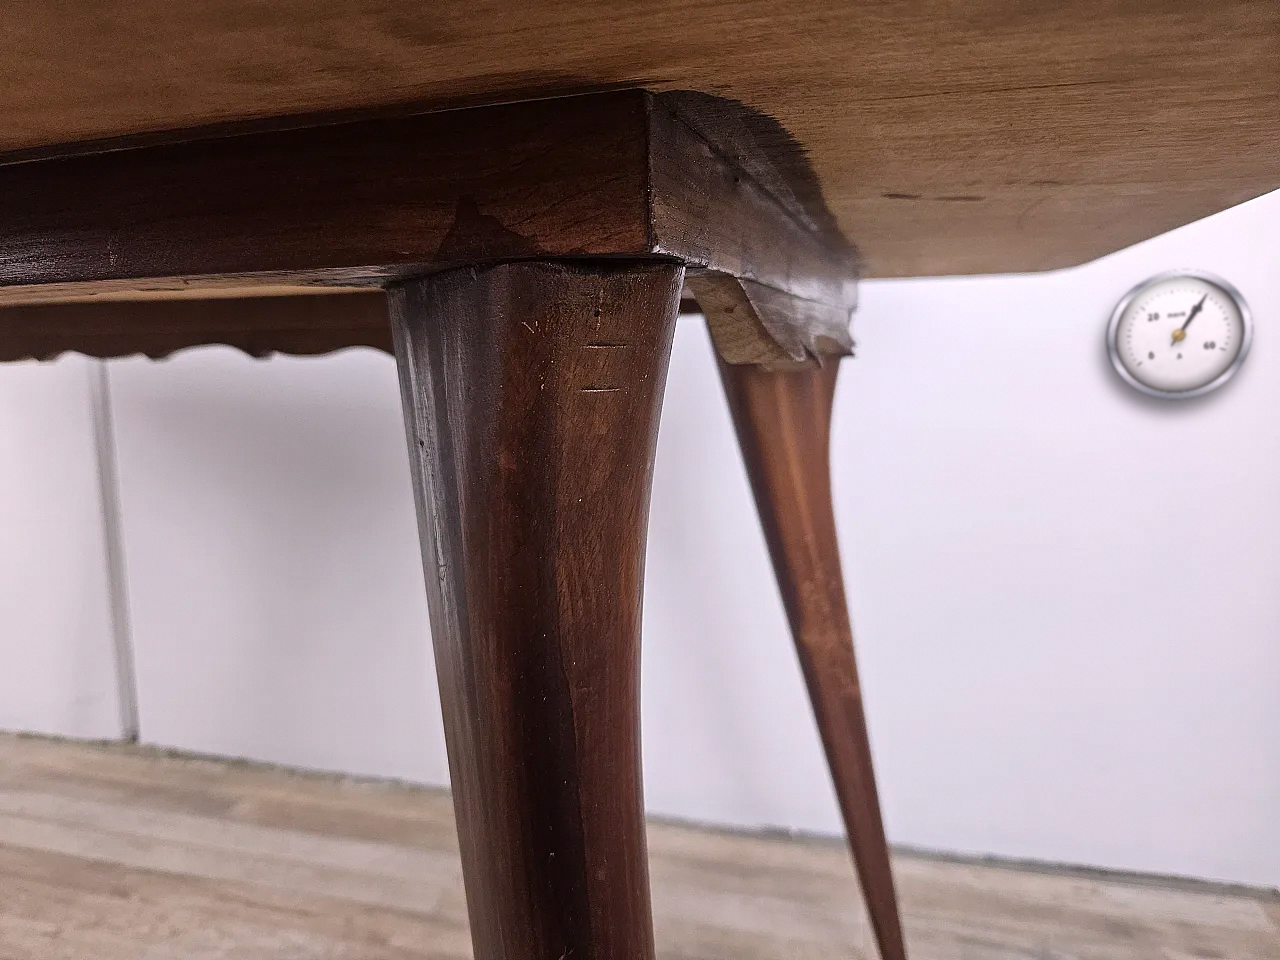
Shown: 40 A
